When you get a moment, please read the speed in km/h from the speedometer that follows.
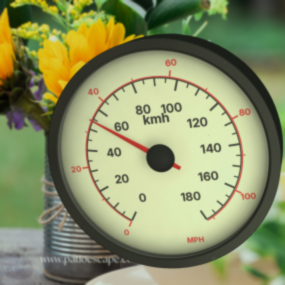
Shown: 55 km/h
